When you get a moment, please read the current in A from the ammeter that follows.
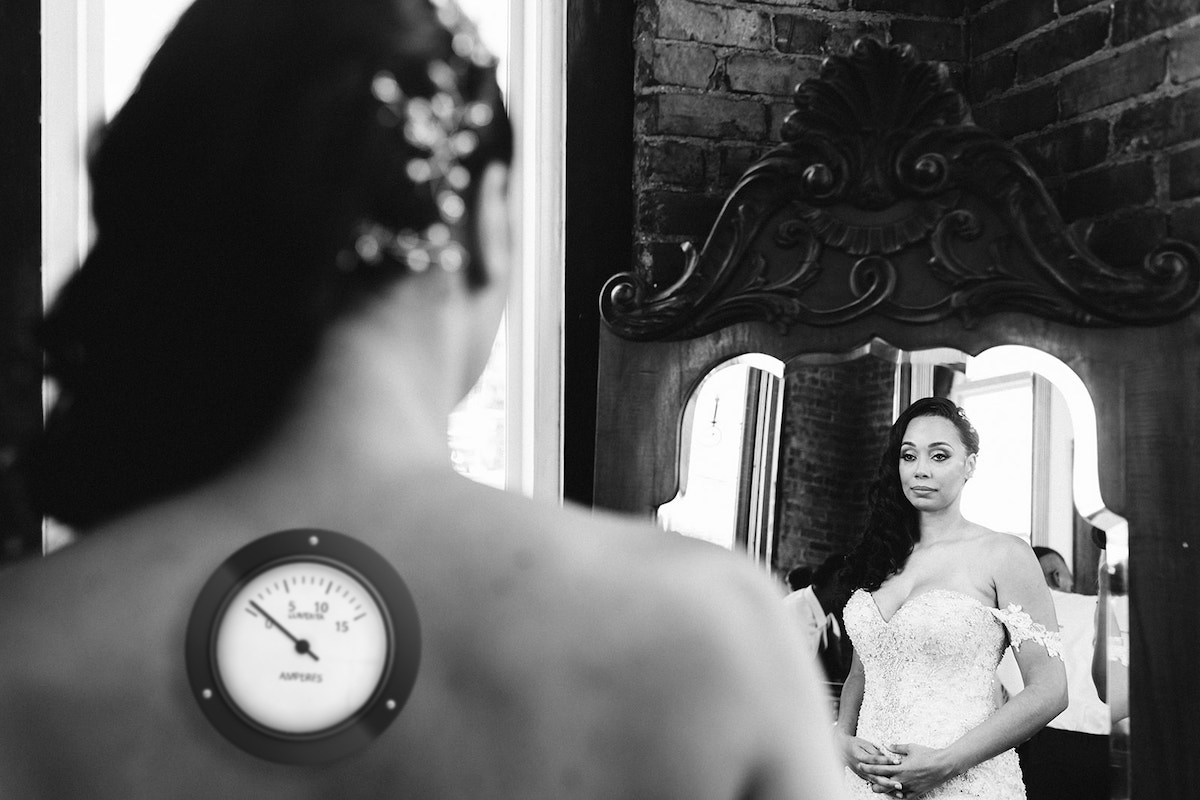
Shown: 1 A
